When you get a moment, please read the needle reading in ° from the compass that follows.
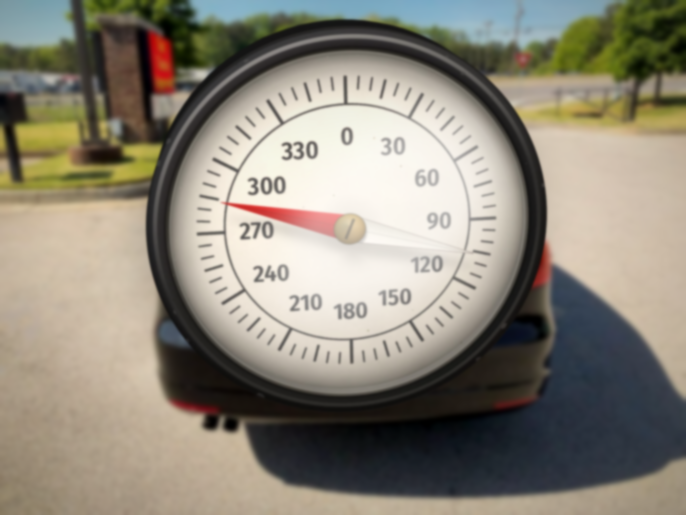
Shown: 285 °
